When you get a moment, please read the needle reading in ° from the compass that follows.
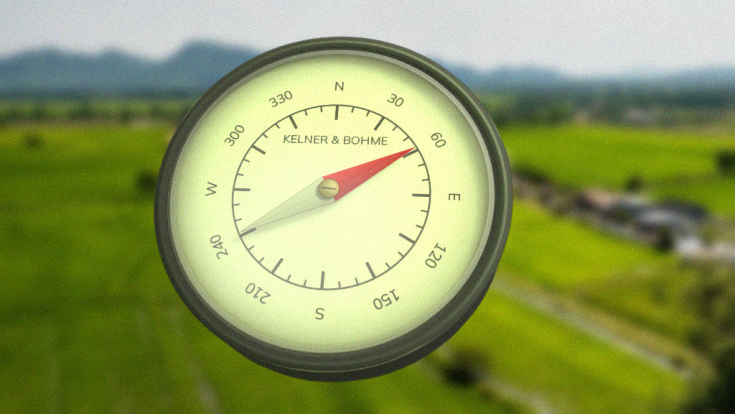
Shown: 60 °
